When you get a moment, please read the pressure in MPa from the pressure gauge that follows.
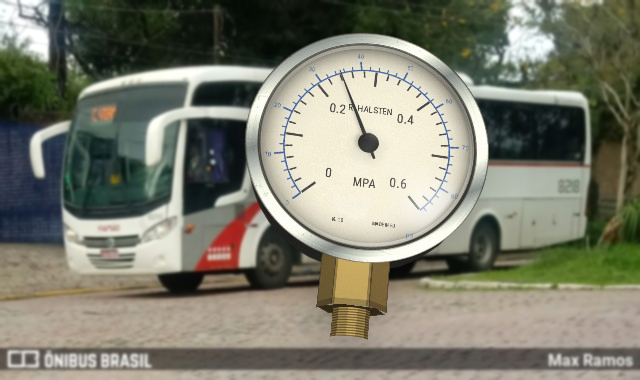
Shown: 0.24 MPa
